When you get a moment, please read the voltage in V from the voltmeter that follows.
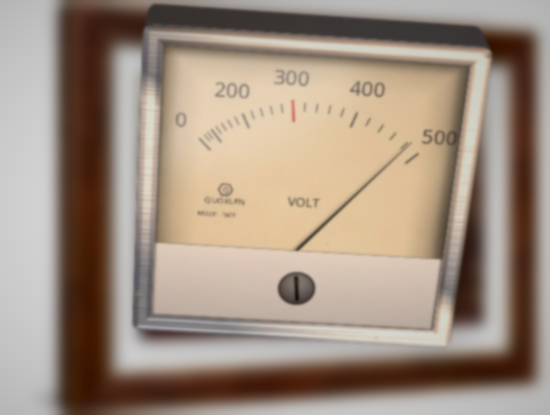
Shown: 480 V
